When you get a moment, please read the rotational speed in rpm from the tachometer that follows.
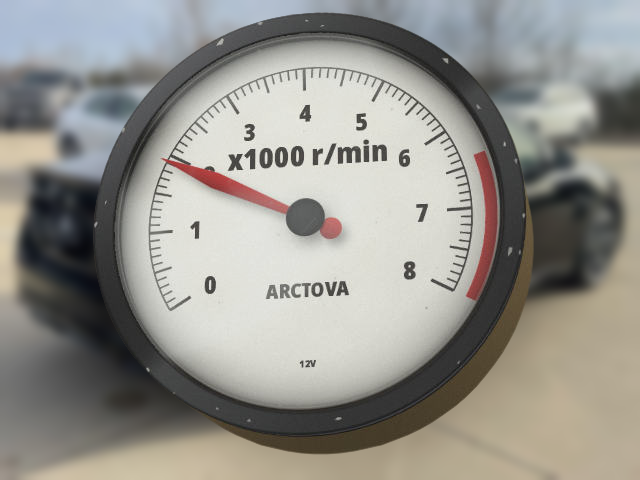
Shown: 1900 rpm
